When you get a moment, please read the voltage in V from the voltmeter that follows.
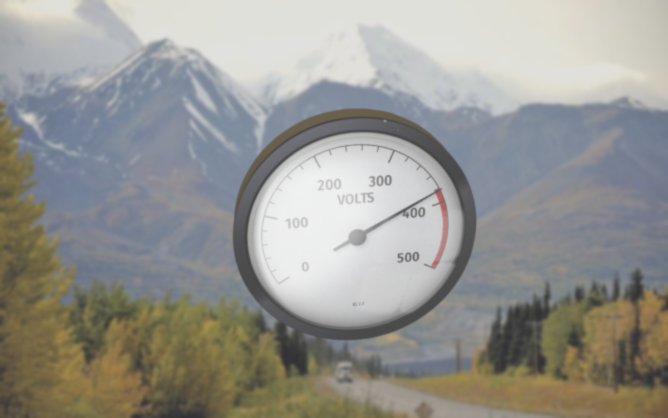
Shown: 380 V
